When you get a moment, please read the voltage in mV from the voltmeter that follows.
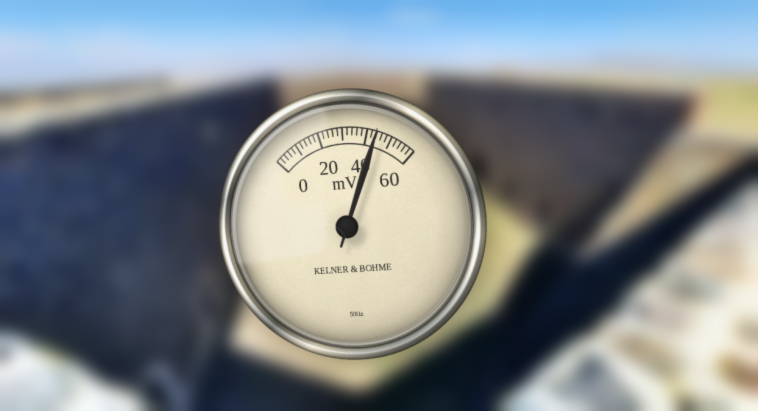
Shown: 44 mV
